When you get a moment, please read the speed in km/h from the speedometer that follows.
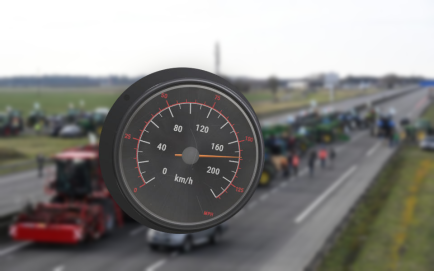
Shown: 175 km/h
